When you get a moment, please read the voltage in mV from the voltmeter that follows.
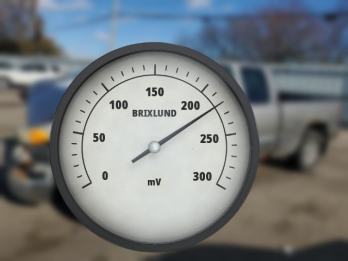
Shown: 220 mV
